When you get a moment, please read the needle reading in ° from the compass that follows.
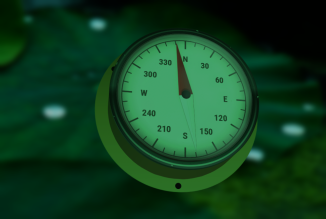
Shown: 350 °
